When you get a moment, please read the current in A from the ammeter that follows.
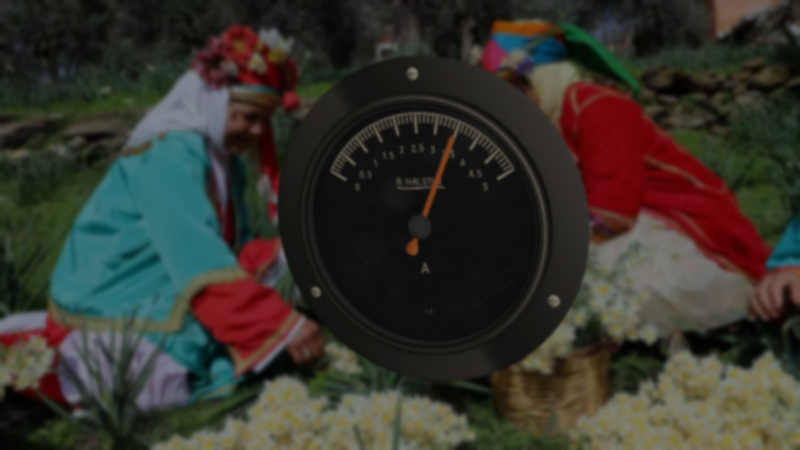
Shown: 3.5 A
